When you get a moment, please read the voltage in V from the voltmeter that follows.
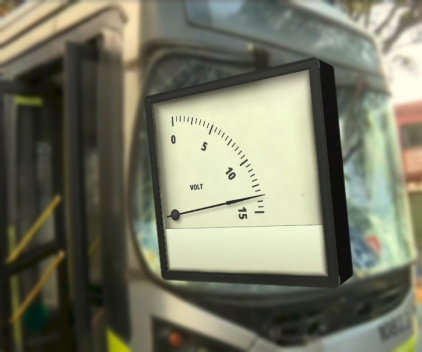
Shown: 13.5 V
